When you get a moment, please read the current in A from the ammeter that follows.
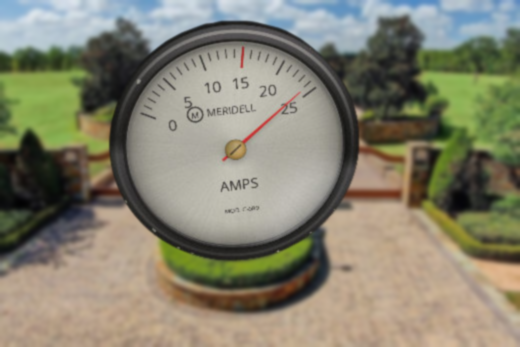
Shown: 24 A
